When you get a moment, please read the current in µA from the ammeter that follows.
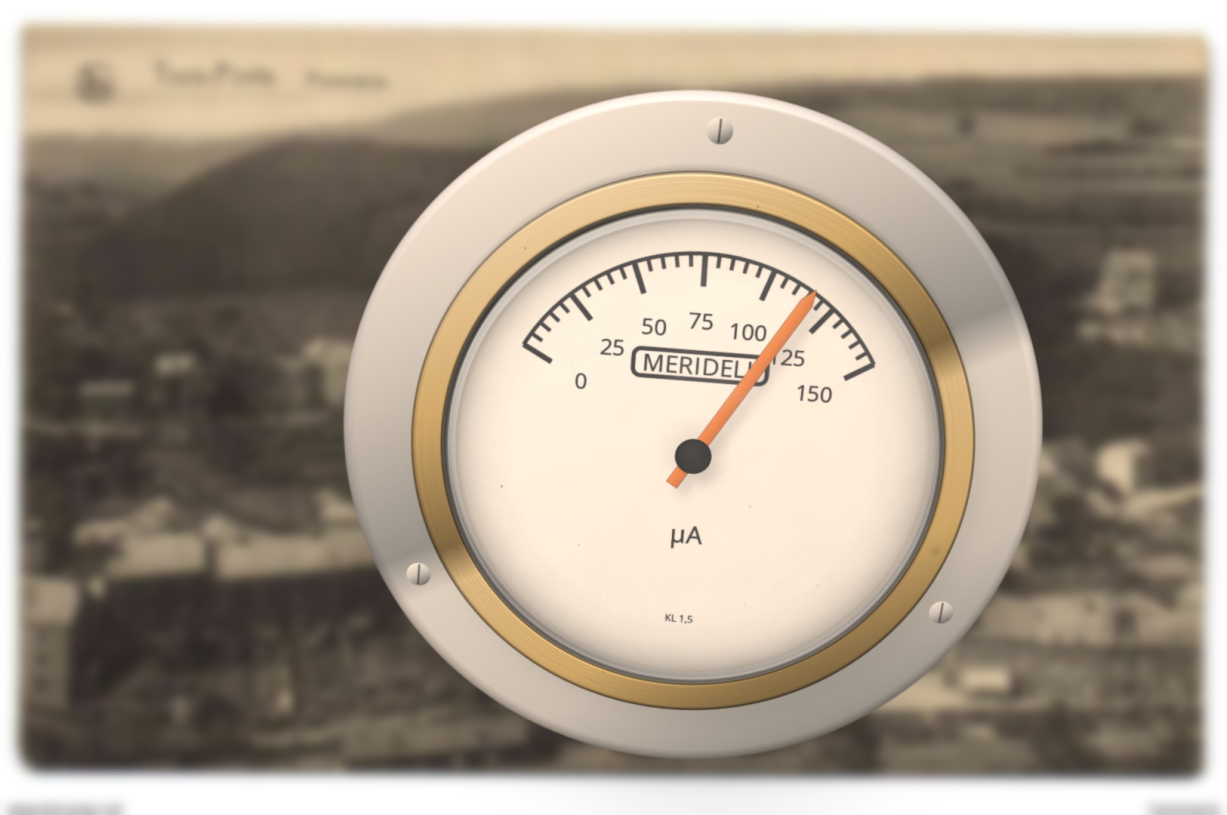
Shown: 115 µA
